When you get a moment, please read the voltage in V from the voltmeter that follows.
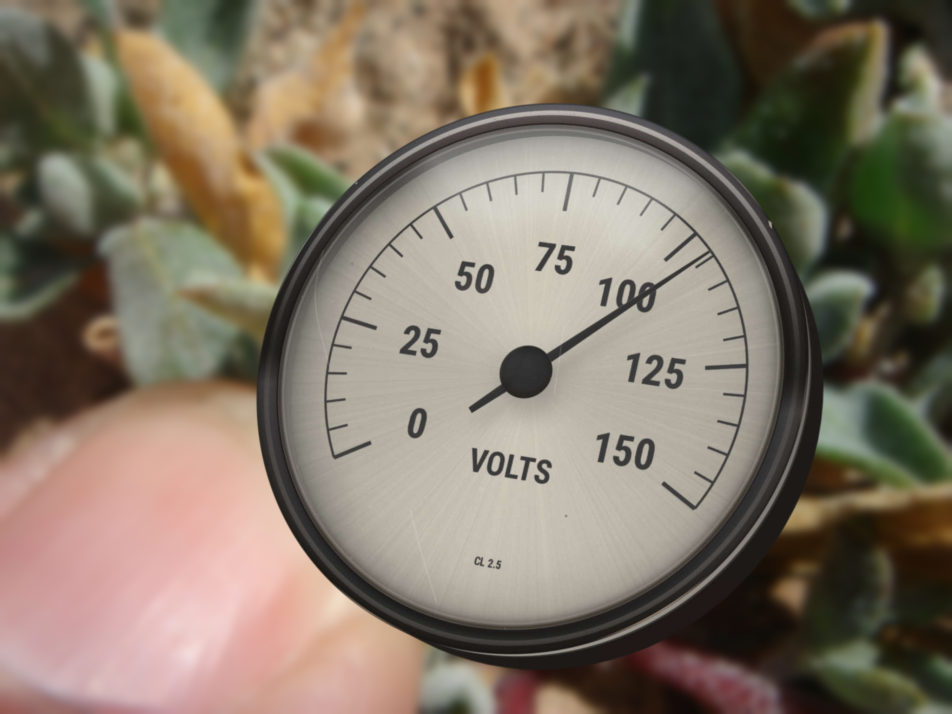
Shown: 105 V
